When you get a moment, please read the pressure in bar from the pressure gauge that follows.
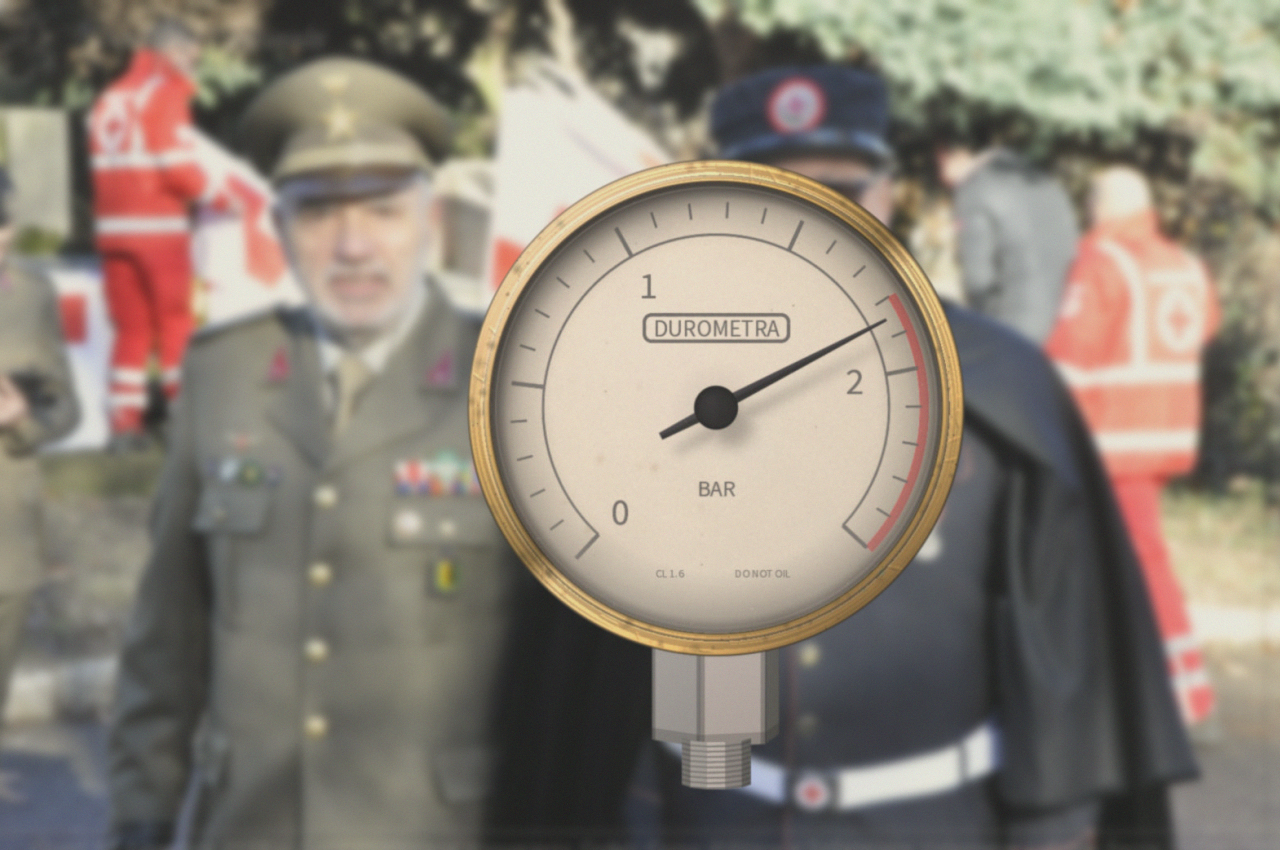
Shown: 1.85 bar
